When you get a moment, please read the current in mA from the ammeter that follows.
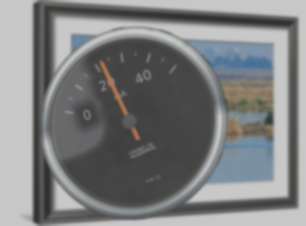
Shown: 22.5 mA
